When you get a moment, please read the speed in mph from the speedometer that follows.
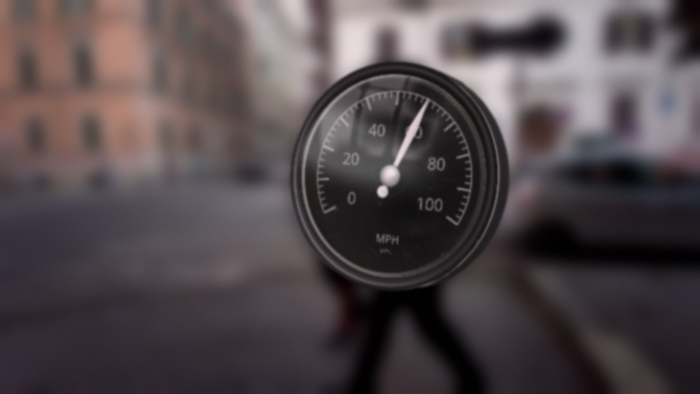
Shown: 60 mph
